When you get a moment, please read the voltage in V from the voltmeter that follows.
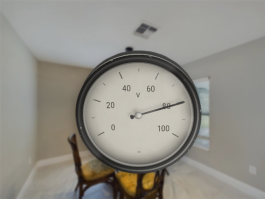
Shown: 80 V
